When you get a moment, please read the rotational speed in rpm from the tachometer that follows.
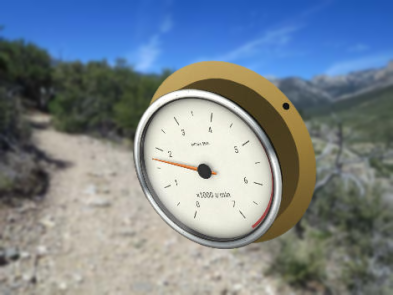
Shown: 1750 rpm
